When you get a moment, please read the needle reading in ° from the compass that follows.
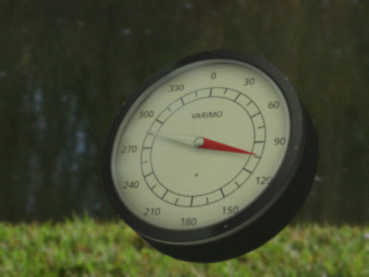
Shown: 105 °
